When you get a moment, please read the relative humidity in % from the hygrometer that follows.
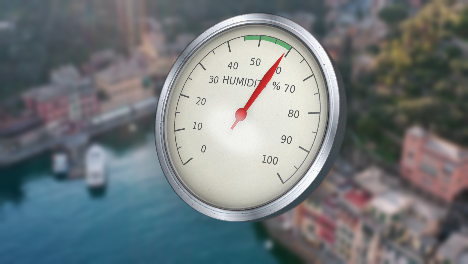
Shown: 60 %
